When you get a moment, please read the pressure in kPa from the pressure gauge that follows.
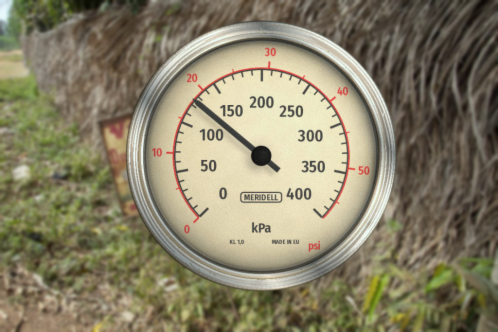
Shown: 125 kPa
